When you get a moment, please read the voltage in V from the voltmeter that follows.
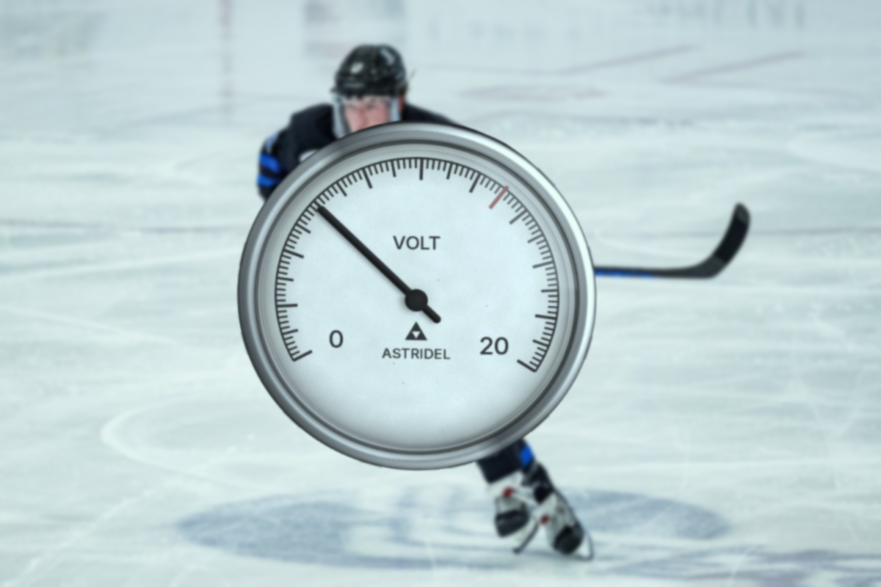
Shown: 6 V
